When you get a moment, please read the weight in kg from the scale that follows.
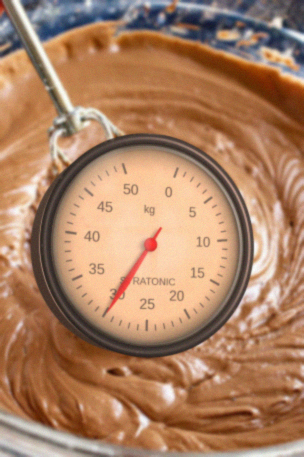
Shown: 30 kg
